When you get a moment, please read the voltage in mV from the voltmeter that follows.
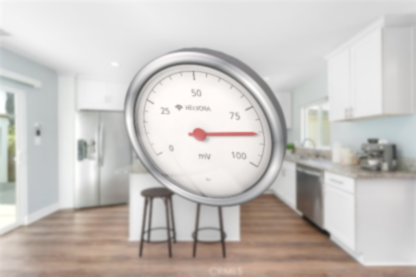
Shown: 85 mV
